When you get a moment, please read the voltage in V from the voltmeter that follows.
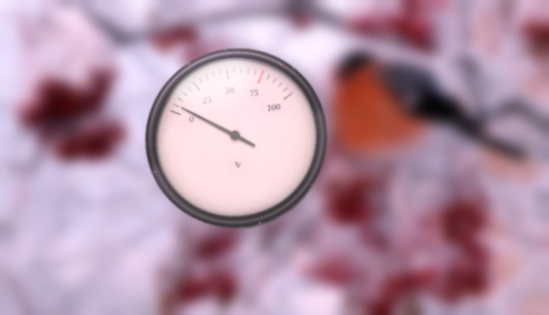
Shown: 5 V
